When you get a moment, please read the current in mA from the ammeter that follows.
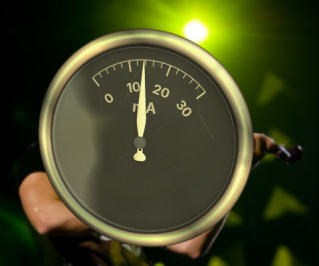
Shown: 14 mA
